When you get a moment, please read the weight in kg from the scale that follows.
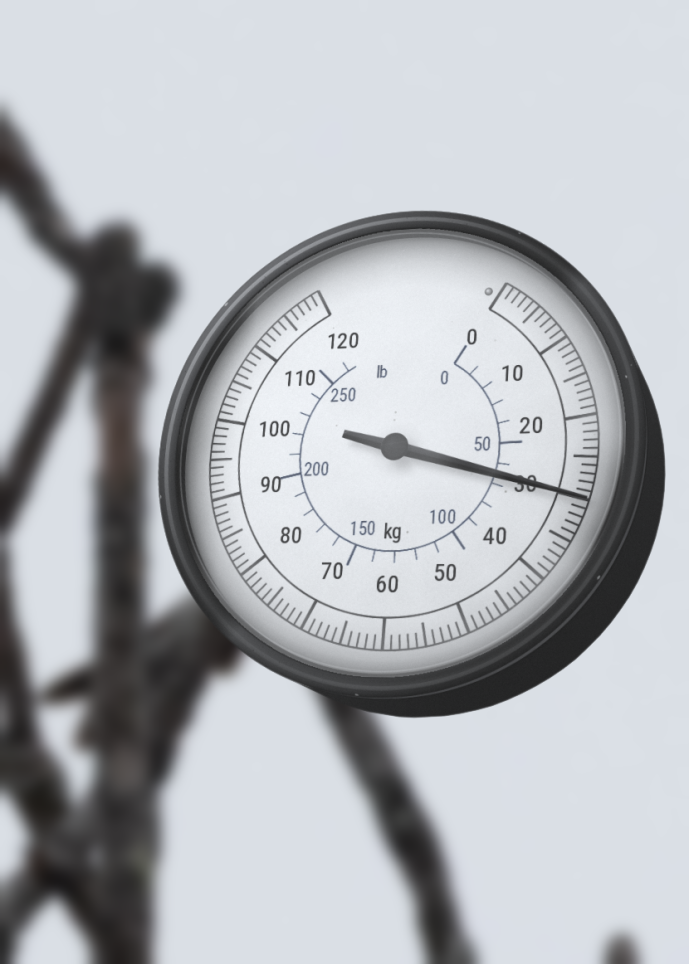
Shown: 30 kg
